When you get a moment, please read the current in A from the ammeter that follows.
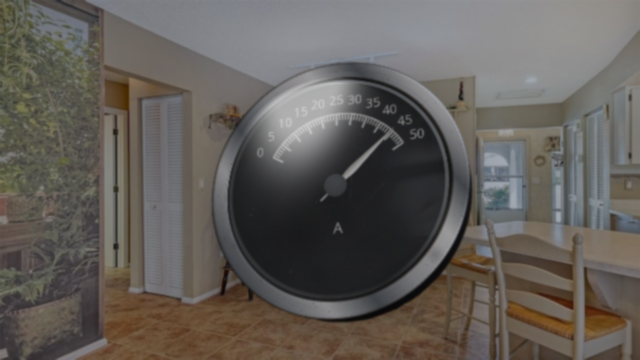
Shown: 45 A
